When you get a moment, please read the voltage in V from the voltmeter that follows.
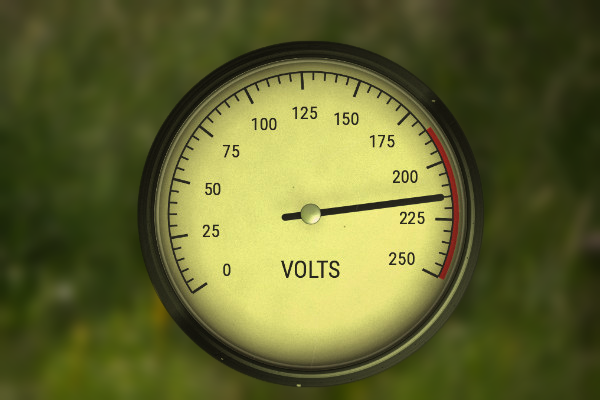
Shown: 215 V
